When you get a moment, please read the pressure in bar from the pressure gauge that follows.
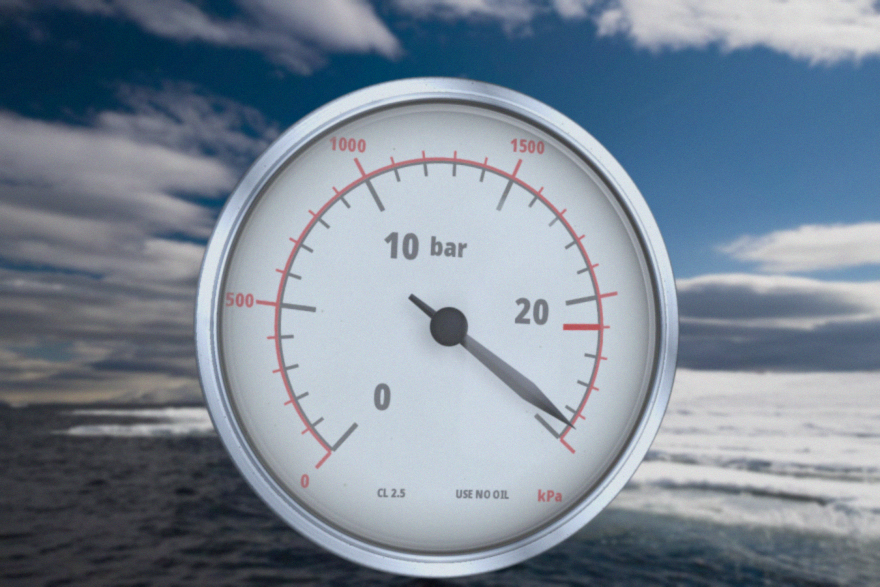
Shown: 24.5 bar
